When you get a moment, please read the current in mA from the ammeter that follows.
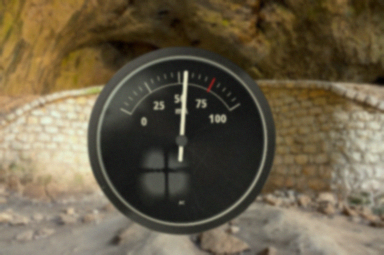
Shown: 55 mA
